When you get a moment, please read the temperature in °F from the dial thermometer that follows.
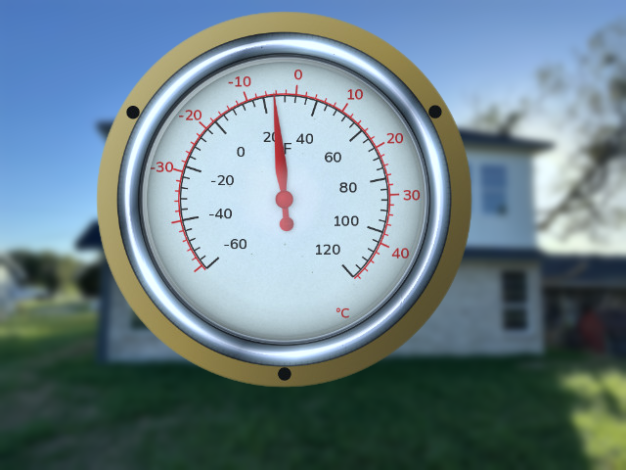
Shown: 24 °F
